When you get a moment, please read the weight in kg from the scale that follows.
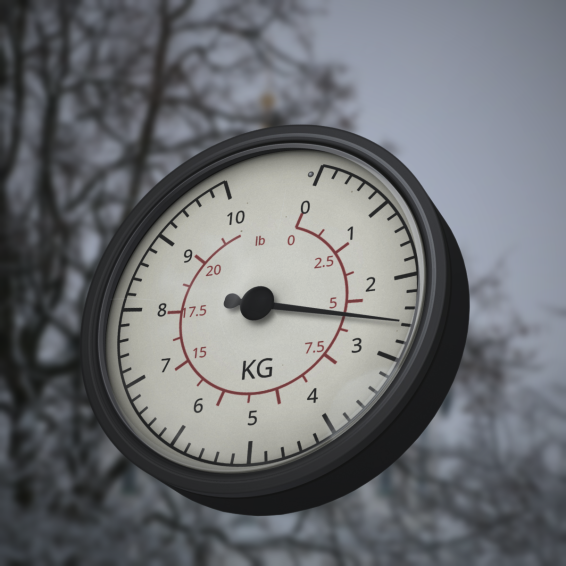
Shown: 2.6 kg
